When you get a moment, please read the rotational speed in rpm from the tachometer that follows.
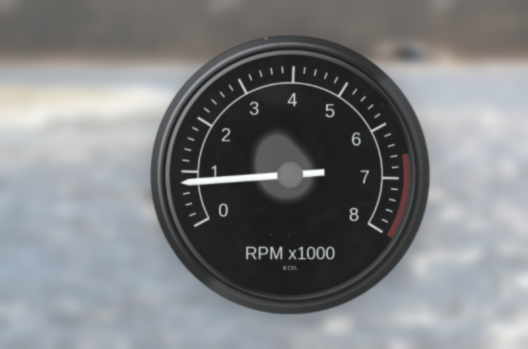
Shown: 800 rpm
